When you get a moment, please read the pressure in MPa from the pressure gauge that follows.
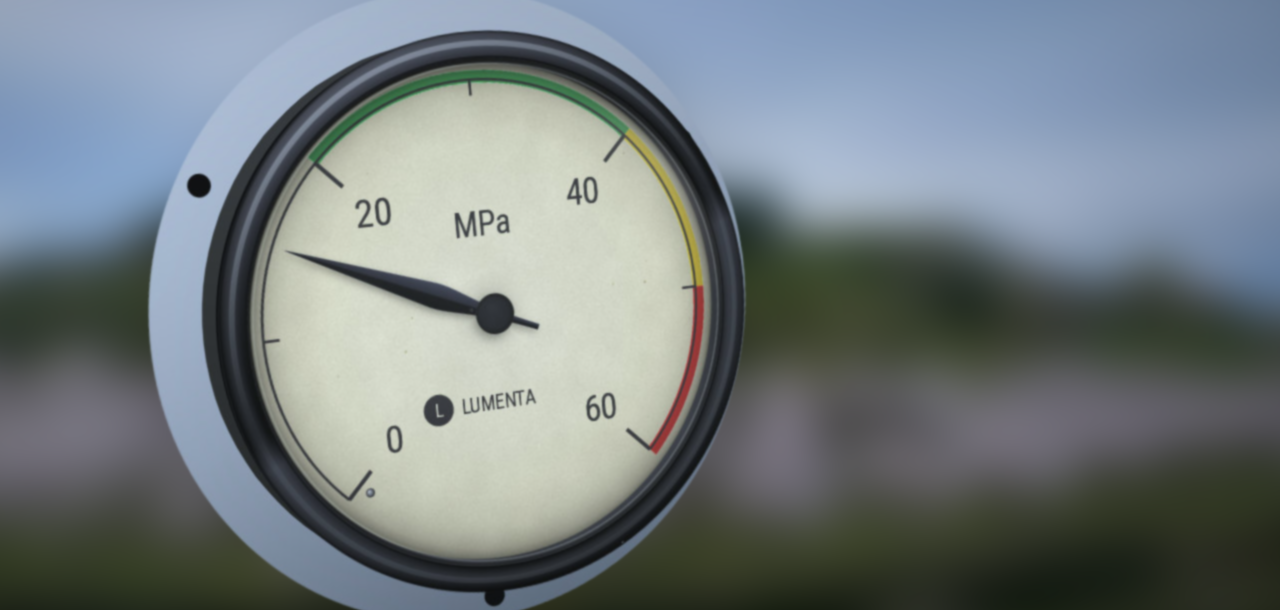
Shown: 15 MPa
